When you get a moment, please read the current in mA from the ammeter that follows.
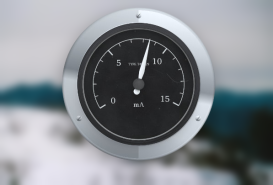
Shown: 8.5 mA
